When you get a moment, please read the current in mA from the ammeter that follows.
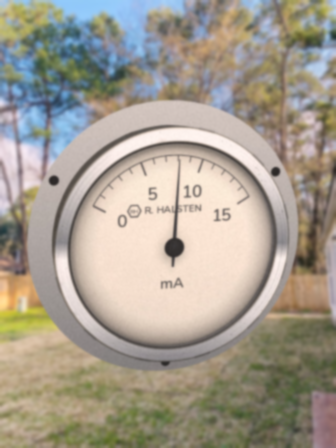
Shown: 8 mA
